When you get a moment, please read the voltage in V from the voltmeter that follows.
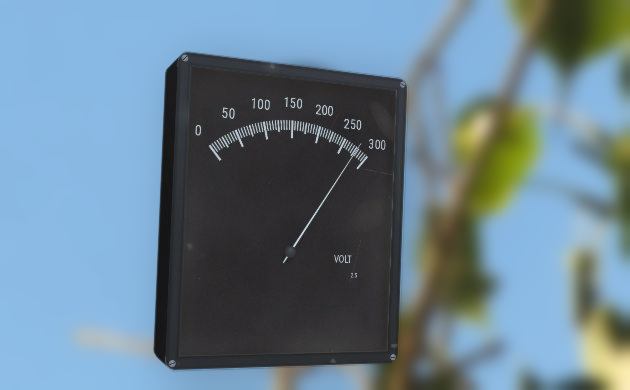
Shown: 275 V
